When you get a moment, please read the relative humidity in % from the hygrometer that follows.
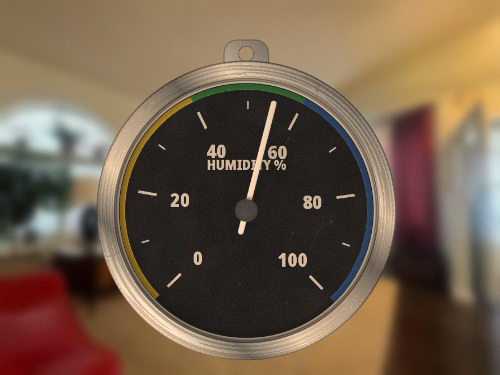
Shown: 55 %
